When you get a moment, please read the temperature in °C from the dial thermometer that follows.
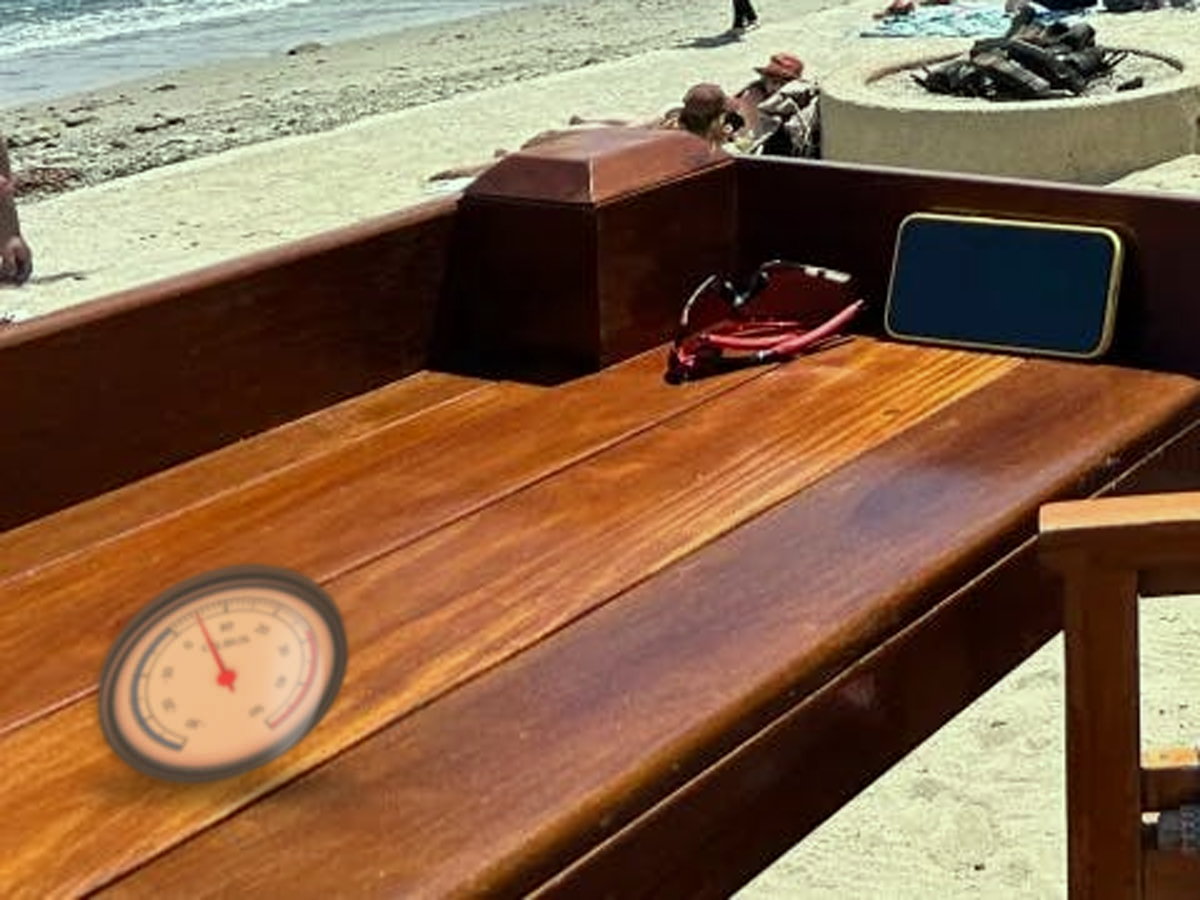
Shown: 5 °C
